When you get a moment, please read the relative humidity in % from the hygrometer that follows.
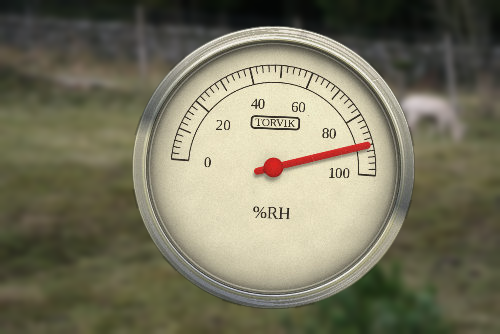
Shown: 90 %
